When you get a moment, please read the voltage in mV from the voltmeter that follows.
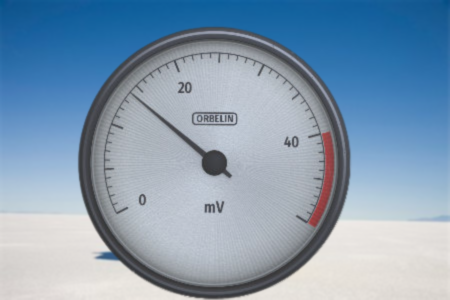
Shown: 14 mV
